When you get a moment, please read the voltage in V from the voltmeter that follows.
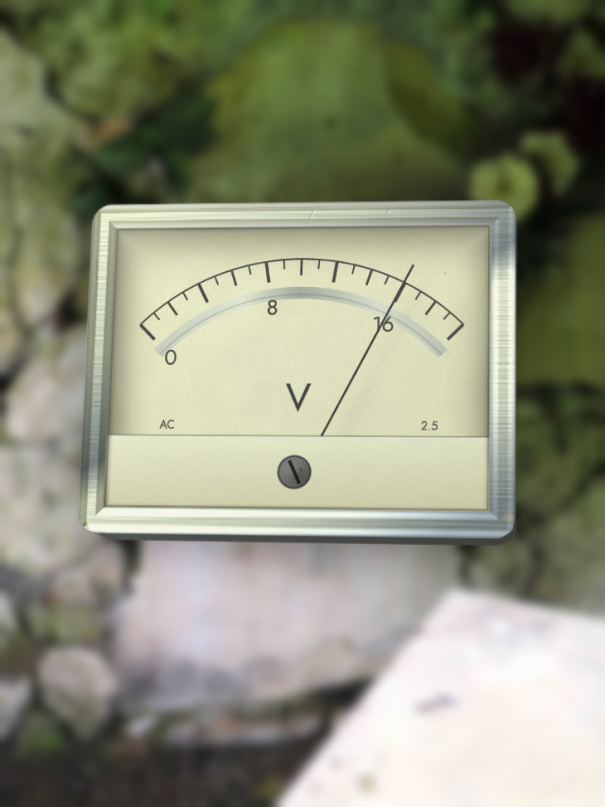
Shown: 16 V
